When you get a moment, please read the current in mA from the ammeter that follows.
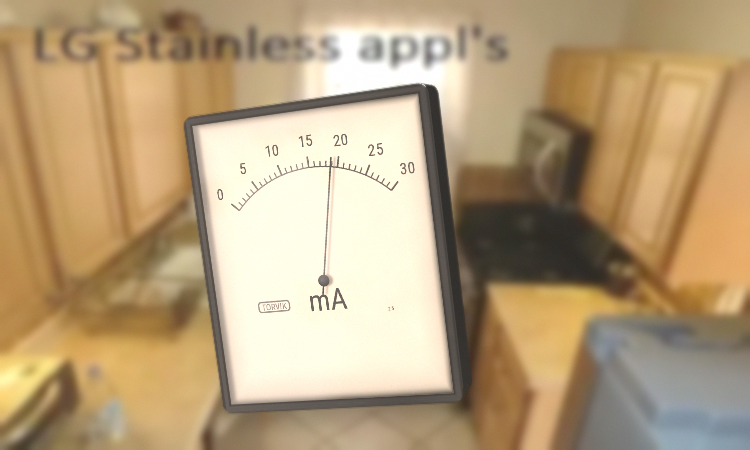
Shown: 19 mA
